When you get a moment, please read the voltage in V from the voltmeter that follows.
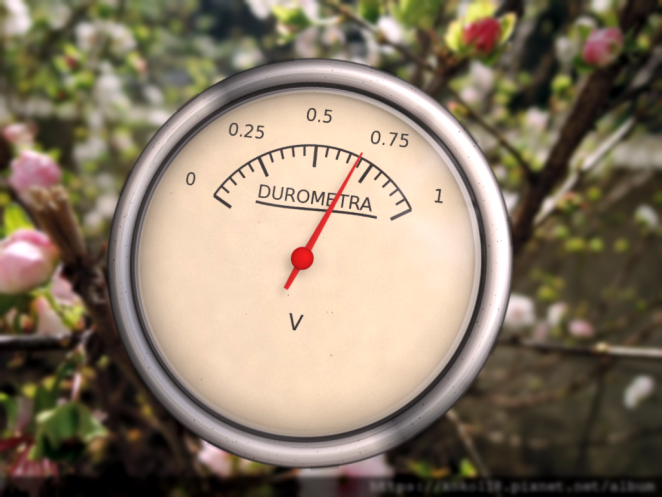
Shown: 0.7 V
